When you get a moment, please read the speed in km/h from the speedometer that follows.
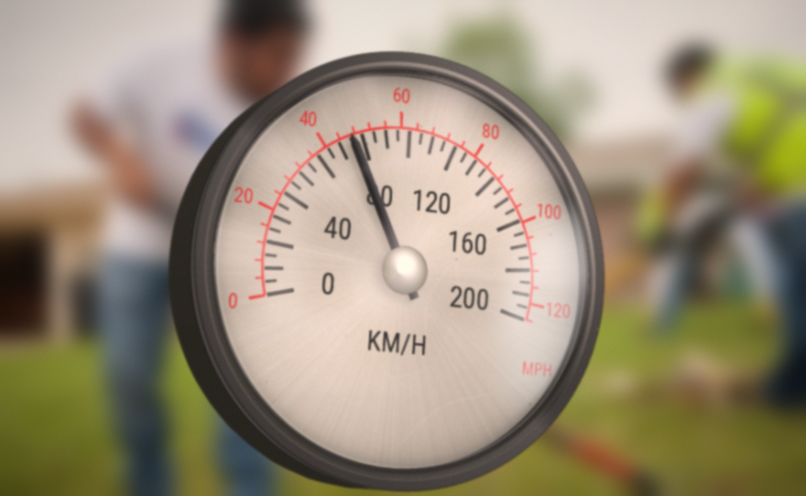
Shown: 75 km/h
